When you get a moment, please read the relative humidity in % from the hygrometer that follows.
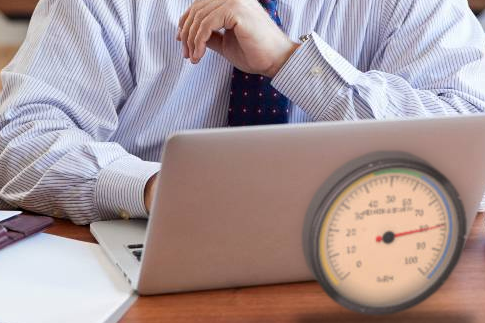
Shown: 80 %
